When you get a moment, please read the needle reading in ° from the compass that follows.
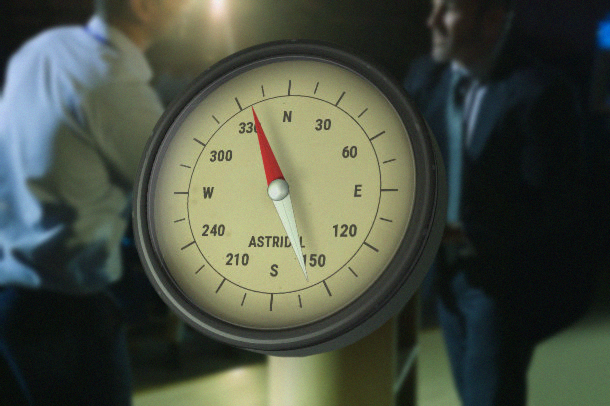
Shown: 337.5 °
